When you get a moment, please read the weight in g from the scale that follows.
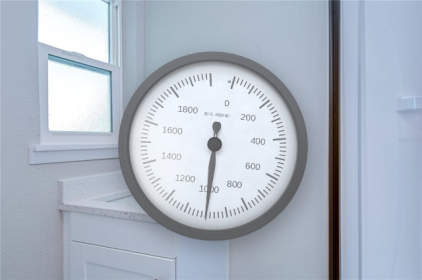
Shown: 1000 g
